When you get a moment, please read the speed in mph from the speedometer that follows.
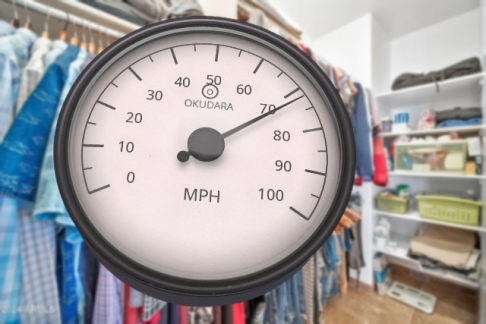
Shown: 72.5 mph
